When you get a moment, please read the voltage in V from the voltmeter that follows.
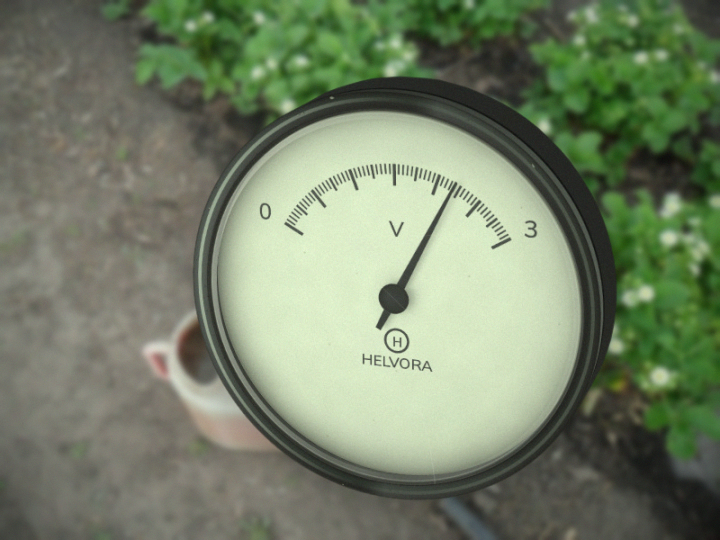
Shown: 2.2 V
